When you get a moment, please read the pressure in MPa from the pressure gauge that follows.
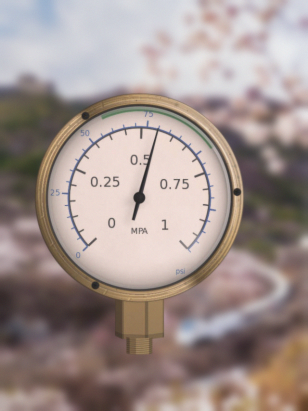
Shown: 0.55 MPa
